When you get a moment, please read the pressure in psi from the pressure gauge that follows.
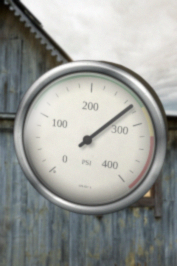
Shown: 270 psi
